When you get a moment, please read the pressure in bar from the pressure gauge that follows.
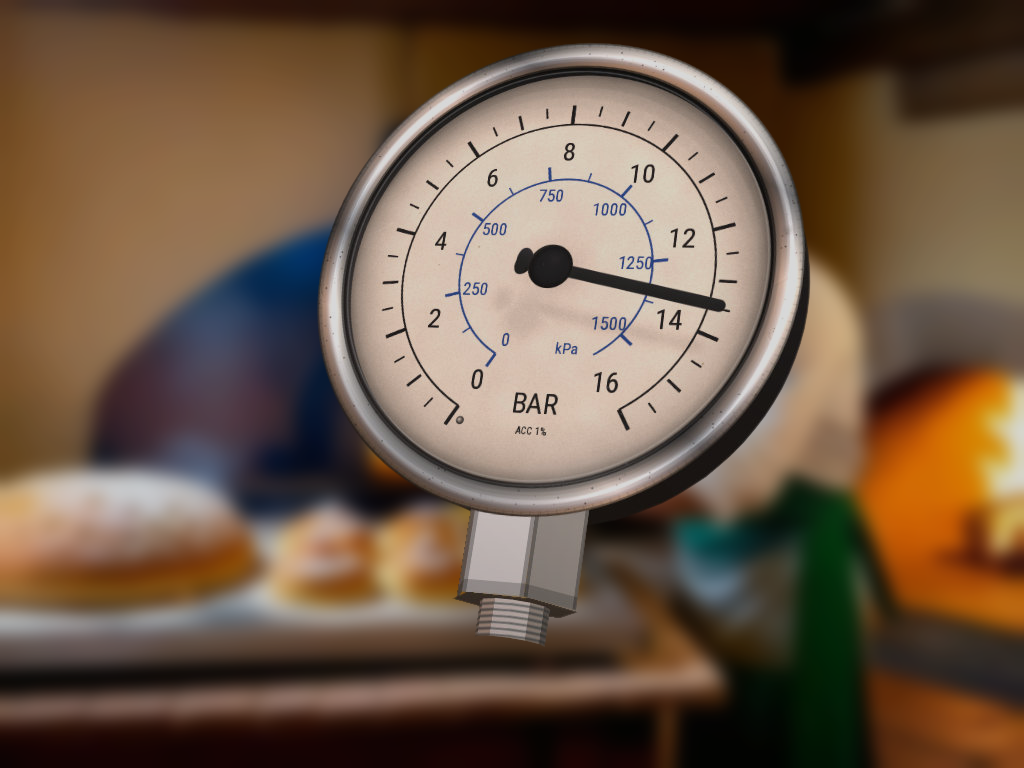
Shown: 13.5 bar
